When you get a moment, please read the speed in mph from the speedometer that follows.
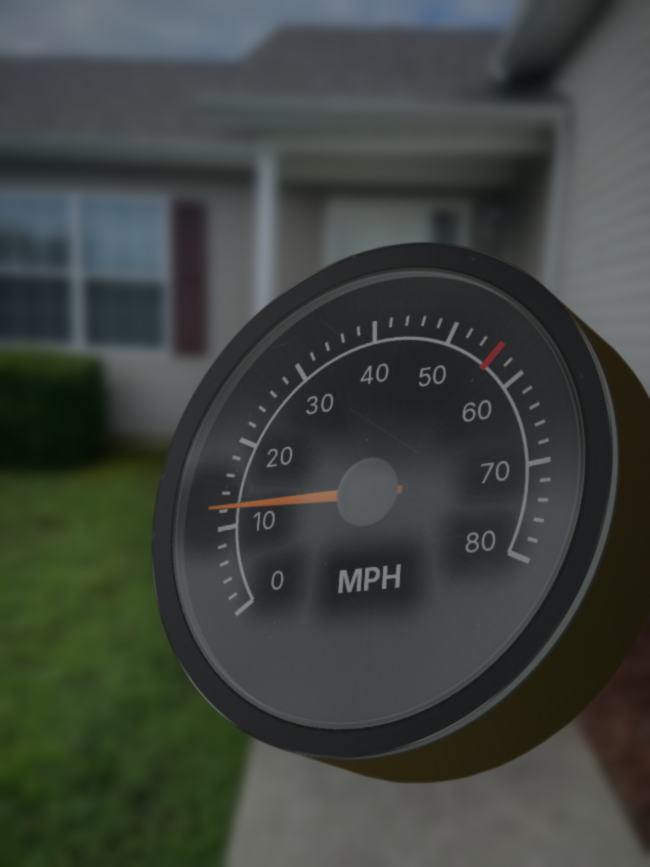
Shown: 12 mph
